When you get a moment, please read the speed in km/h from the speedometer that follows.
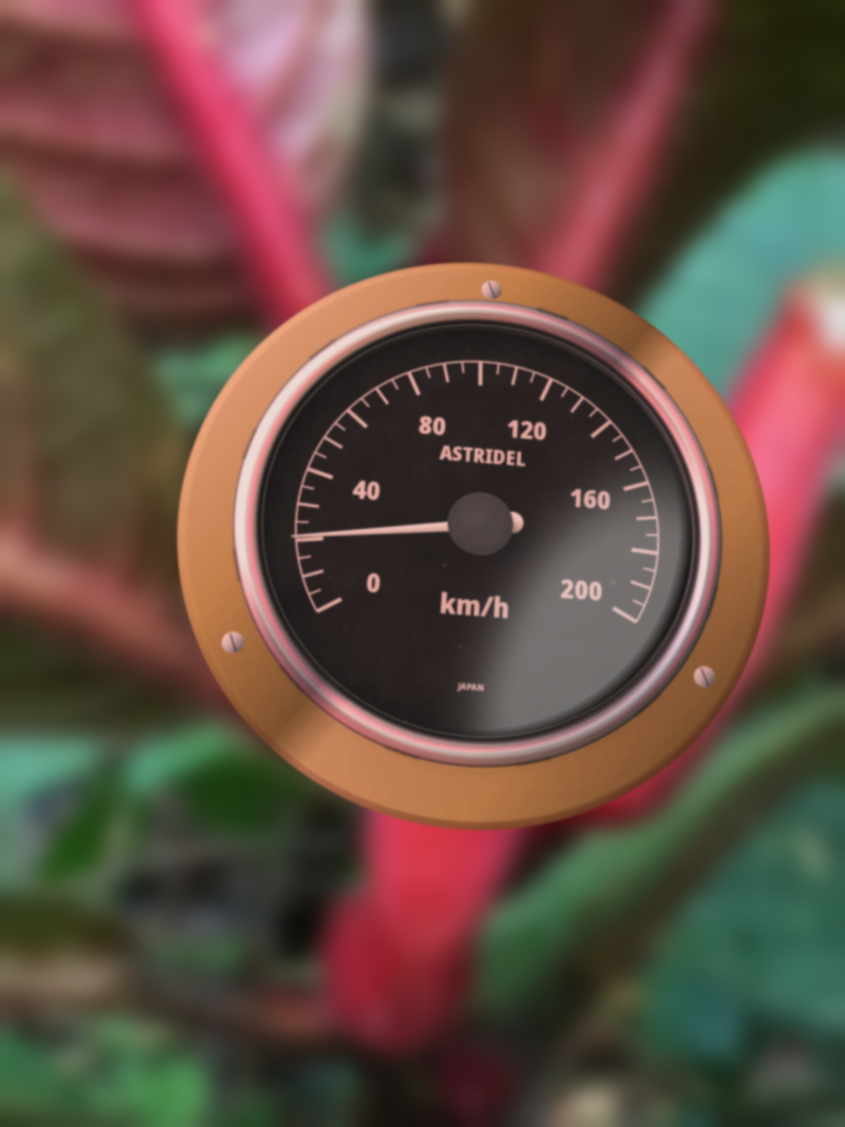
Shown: 20 km/h
